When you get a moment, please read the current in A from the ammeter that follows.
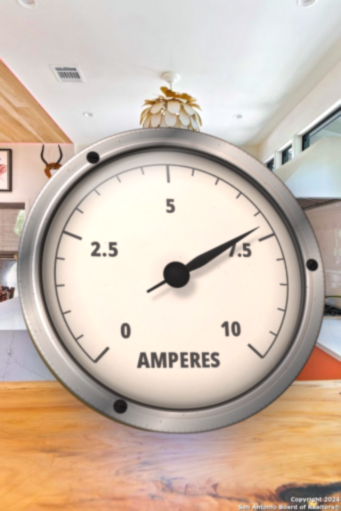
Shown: 7.25 A
